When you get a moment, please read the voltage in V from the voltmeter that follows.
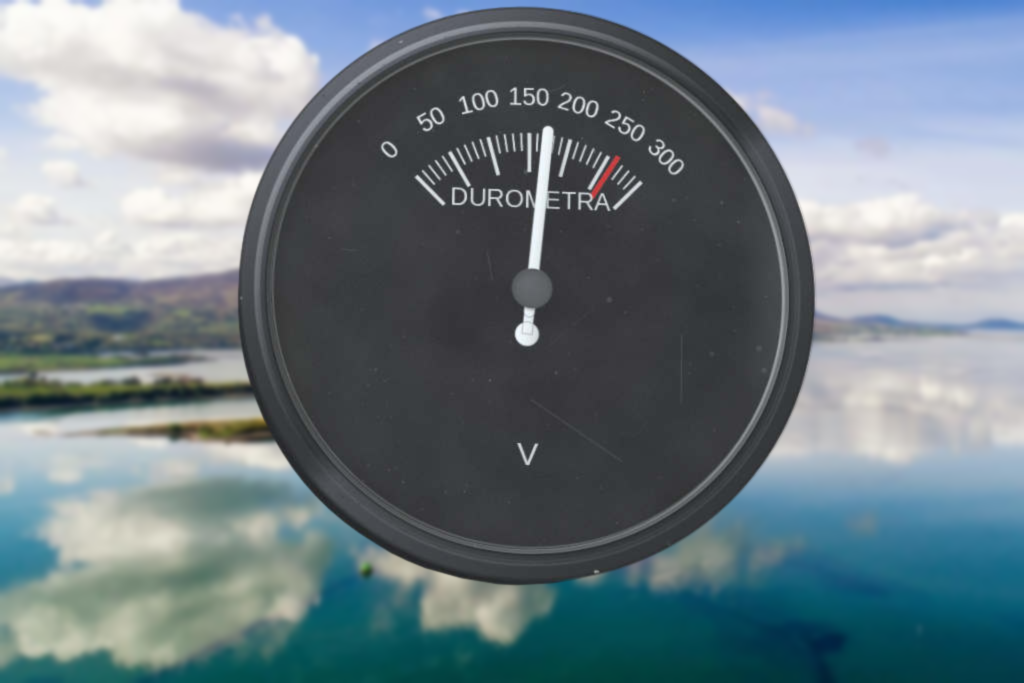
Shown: 170 V
